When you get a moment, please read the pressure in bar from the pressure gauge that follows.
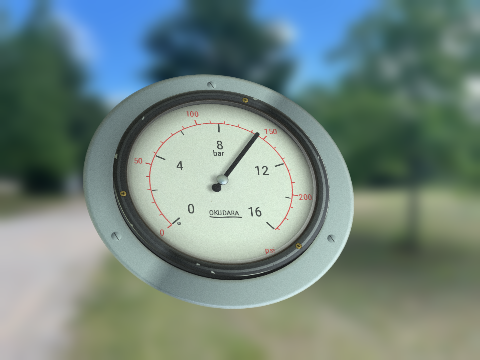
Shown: 10 bar
